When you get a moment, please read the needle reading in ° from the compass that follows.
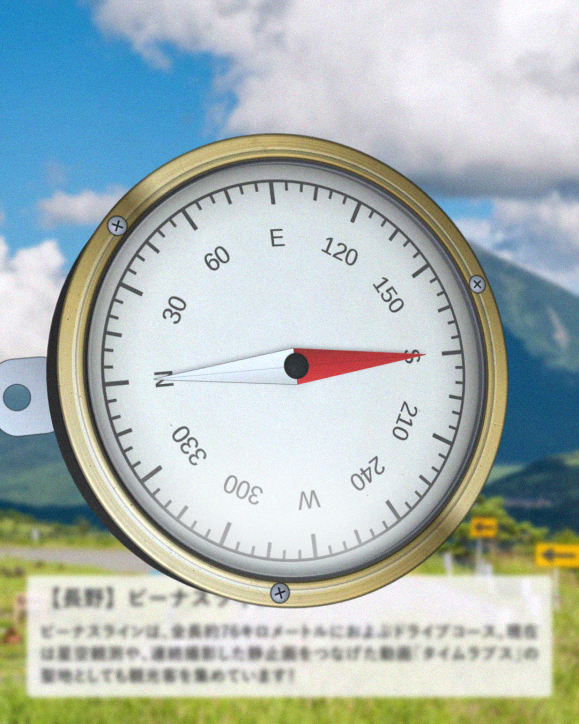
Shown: 180 °
